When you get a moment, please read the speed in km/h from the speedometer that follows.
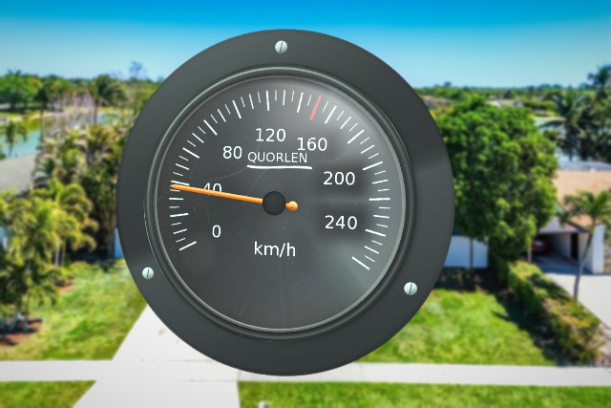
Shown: 37.5 km/h
